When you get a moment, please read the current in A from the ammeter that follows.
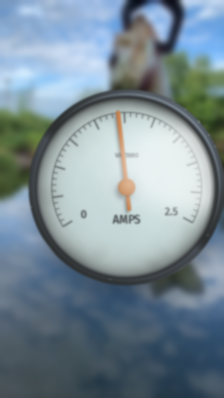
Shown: 1.2 A
